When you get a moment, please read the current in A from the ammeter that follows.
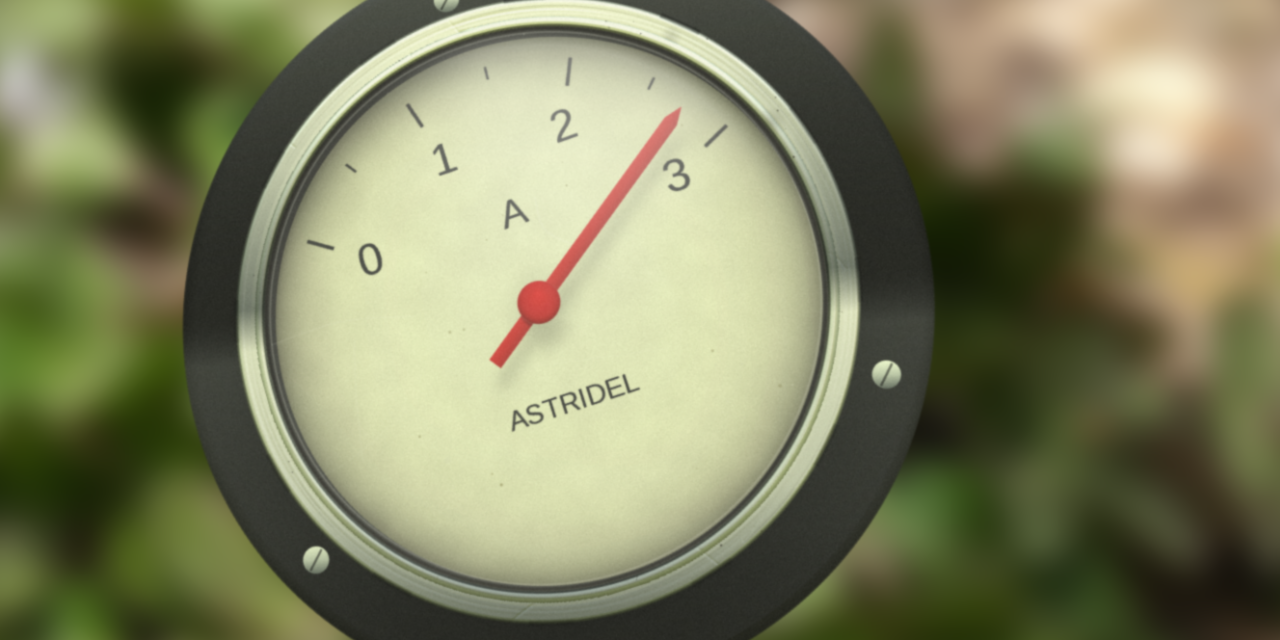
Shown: 2.75 A
